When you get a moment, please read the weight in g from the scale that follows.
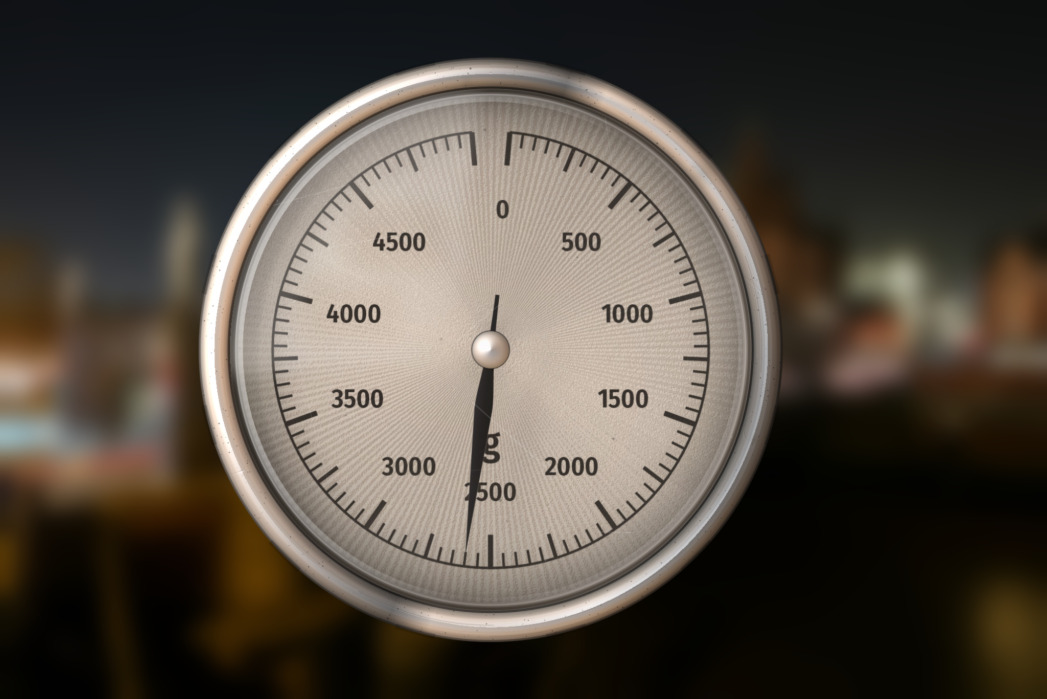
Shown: 2600 g
